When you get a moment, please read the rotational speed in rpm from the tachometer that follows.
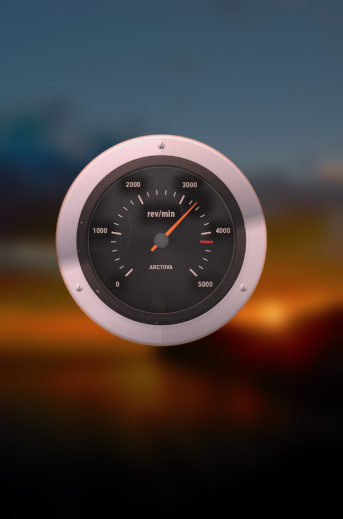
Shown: 3300 rpm
